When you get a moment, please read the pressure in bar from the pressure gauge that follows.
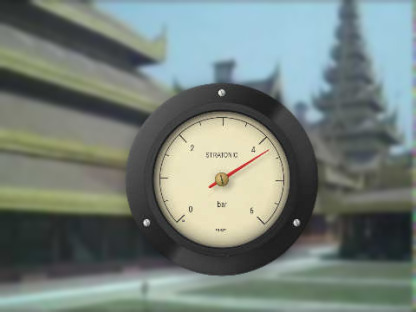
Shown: 4.25 bar
